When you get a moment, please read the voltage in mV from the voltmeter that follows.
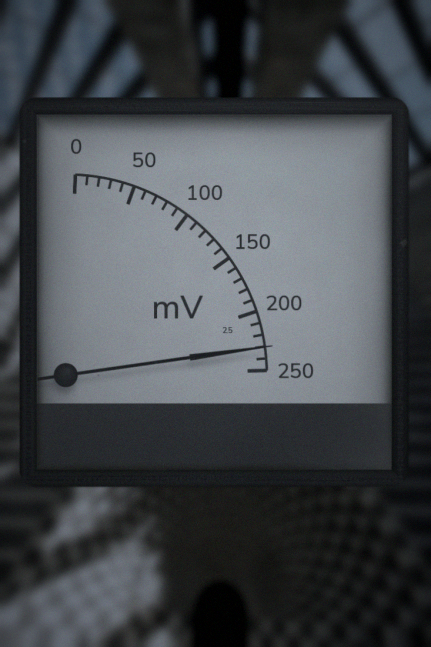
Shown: 230 mV
